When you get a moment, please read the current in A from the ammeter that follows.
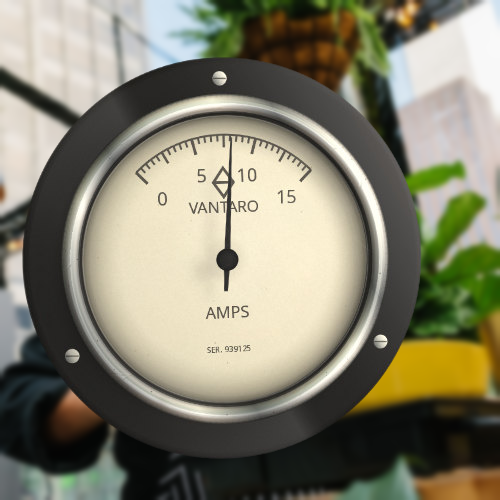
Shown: 8 A
